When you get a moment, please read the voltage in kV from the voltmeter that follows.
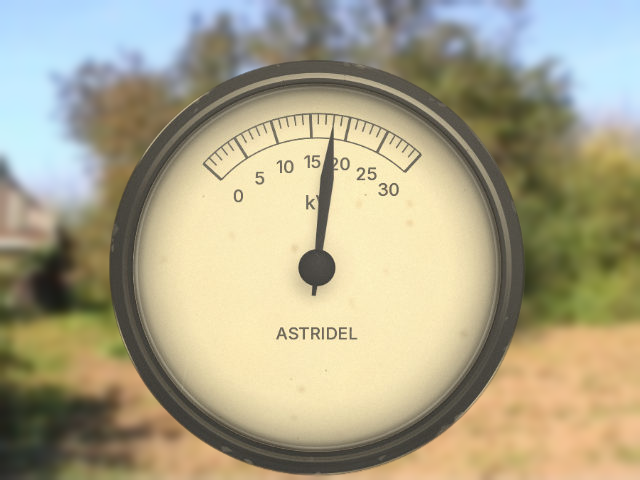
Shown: 18 kV
